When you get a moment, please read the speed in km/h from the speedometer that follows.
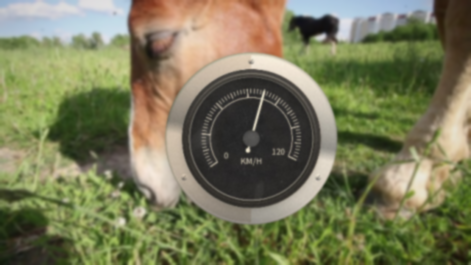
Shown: 70 km/h
